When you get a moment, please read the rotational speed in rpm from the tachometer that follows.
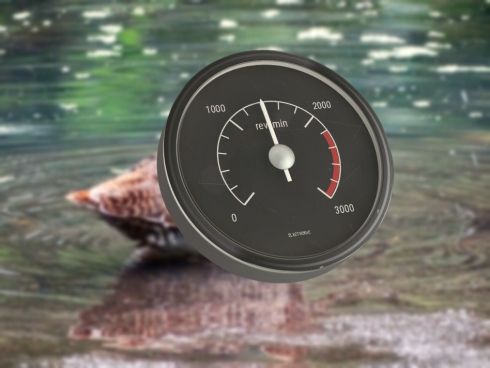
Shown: 1400 rpm
